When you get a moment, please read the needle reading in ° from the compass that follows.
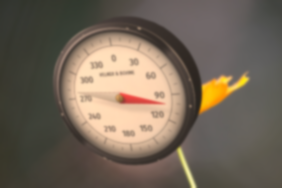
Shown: 100 °
